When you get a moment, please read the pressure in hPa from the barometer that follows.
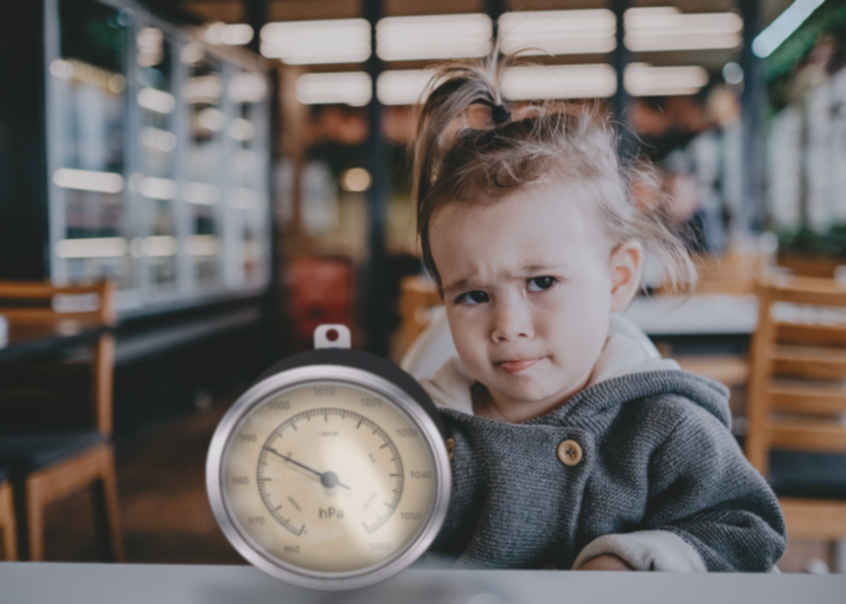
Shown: 990 hPa
